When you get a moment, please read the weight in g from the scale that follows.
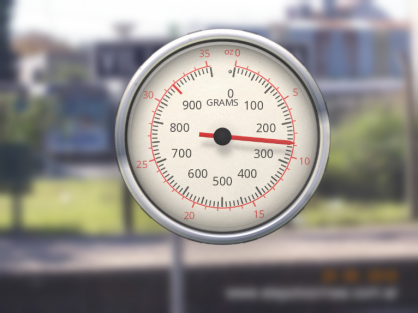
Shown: 250 g
